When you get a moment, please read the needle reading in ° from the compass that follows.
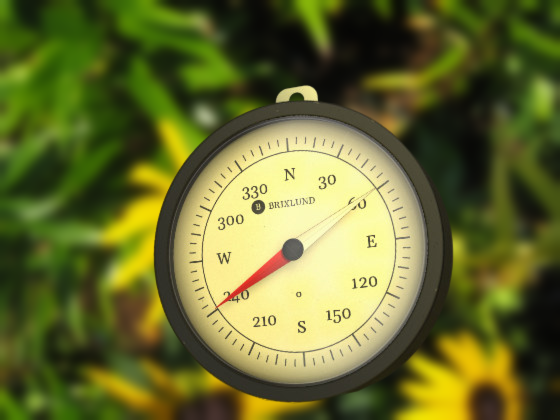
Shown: 240 °
